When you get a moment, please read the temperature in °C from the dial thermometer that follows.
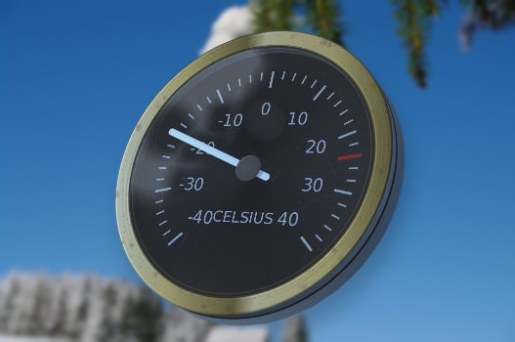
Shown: -20 °C
